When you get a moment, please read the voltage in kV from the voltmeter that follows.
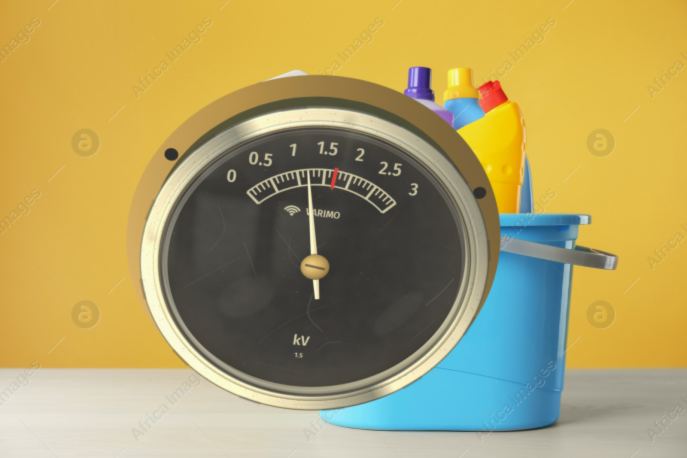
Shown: 1.2 kV
